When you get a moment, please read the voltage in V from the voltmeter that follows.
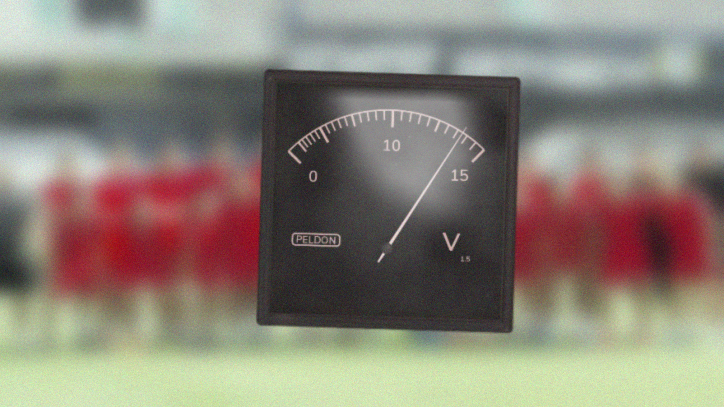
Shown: 13.75 V
